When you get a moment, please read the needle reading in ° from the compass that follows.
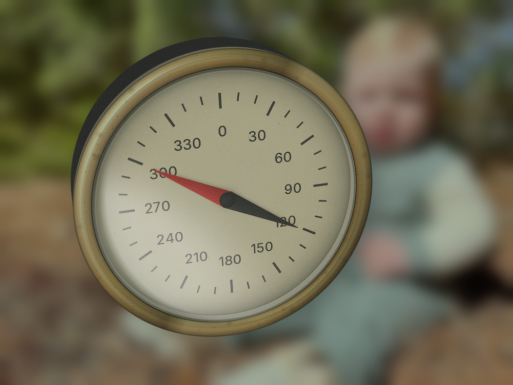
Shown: 300 °
